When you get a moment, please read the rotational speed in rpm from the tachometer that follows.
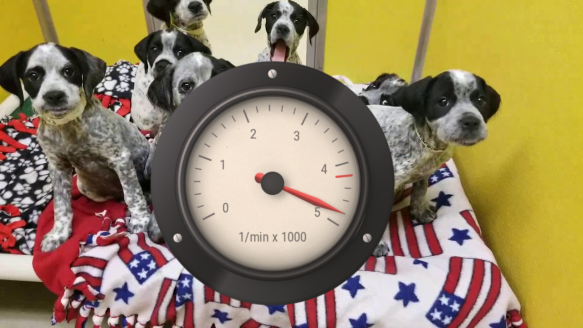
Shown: 4800 rpm
